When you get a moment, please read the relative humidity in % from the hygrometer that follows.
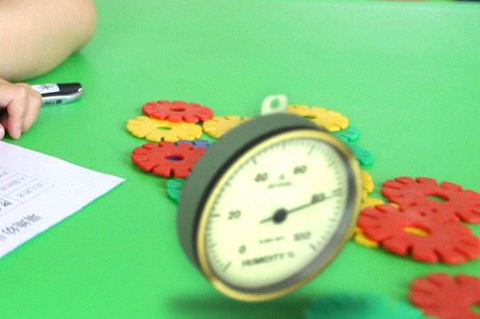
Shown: 80 %
